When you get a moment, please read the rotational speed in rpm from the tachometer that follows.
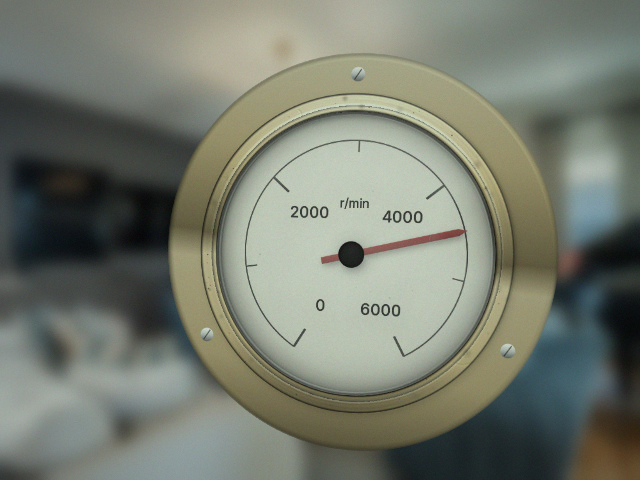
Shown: 4500 rpm
